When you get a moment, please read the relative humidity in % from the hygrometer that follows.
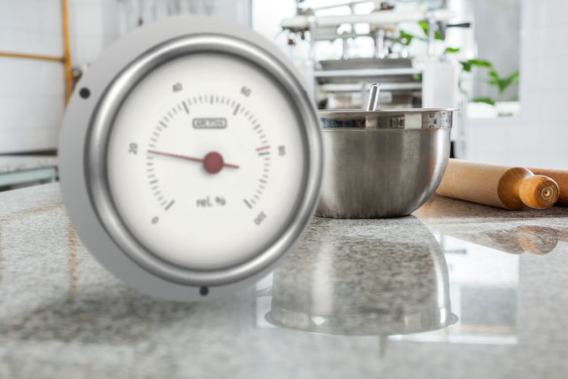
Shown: 20 %
